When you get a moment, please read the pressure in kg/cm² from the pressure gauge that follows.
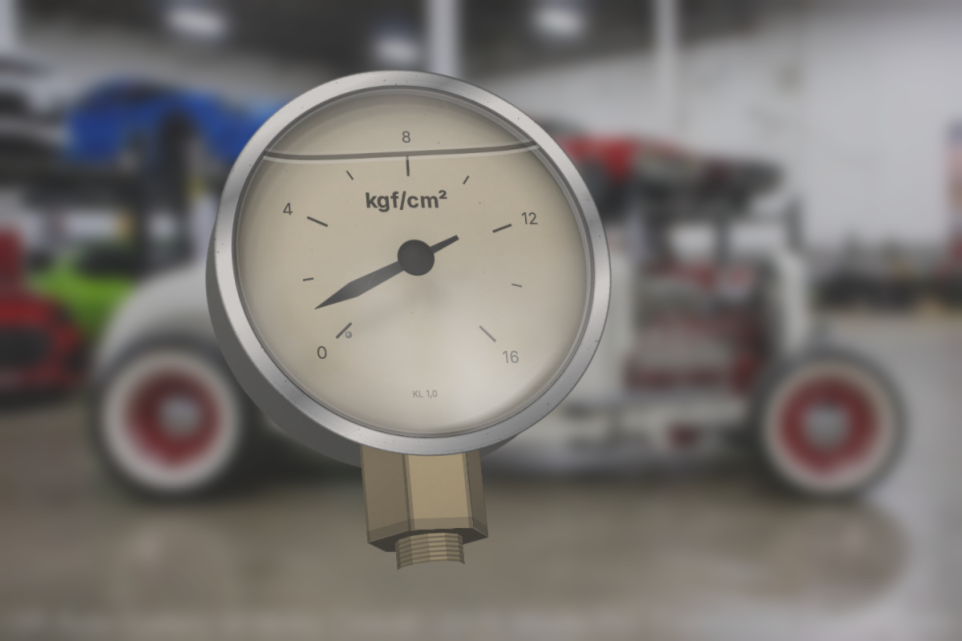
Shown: 1 kg/cm²
